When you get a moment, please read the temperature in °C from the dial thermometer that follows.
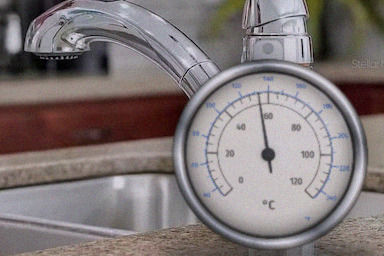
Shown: 56 °C
